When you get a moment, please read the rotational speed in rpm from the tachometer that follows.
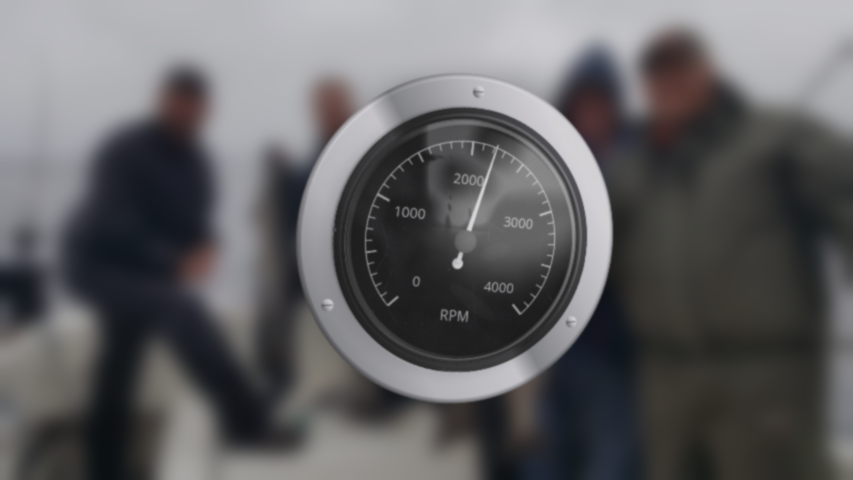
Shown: 2200 rpm
